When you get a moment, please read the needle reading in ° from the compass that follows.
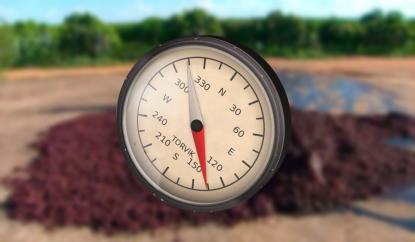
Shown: 135 °
